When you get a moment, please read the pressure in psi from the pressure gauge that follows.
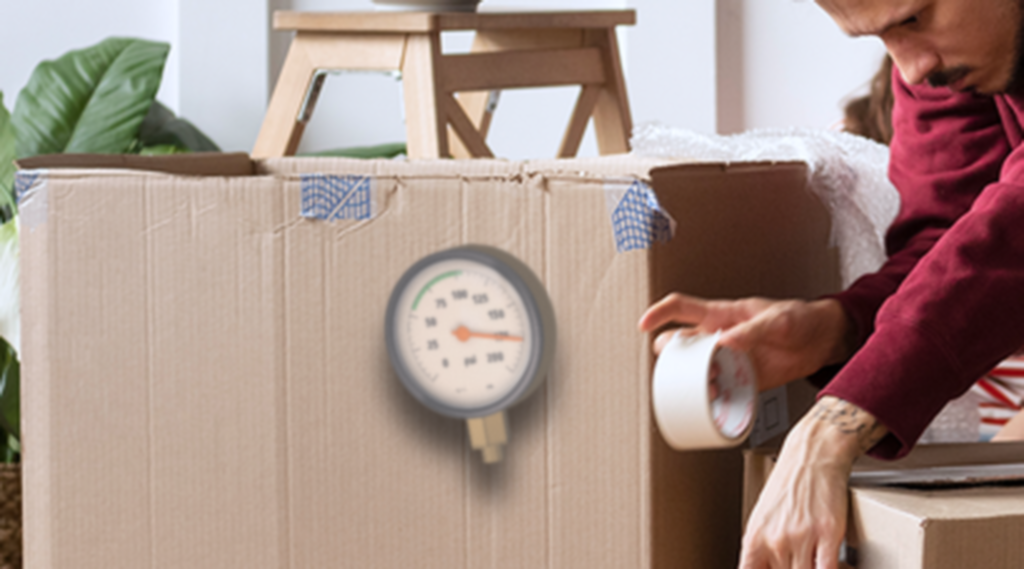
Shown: 175 psi
